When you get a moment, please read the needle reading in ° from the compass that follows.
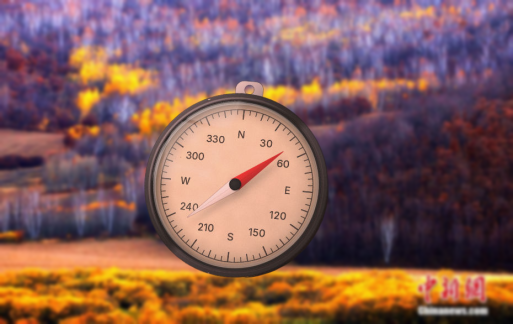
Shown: 50 °
